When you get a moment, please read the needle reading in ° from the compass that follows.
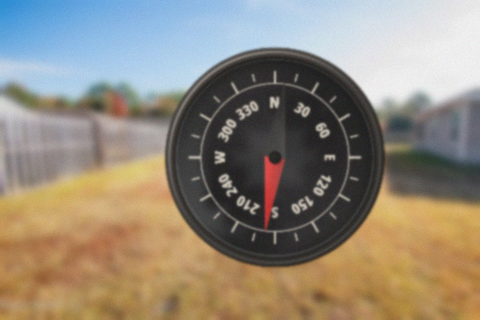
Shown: 187.5 °
